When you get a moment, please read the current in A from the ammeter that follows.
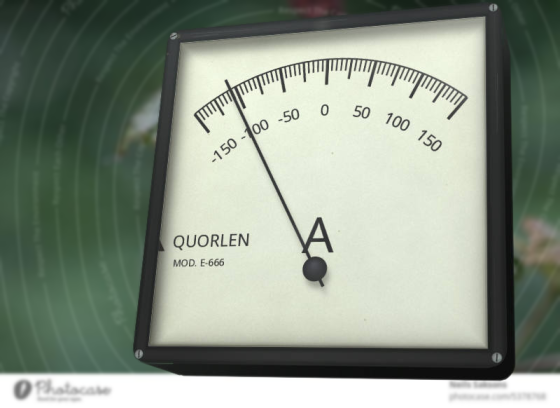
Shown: -105 A
